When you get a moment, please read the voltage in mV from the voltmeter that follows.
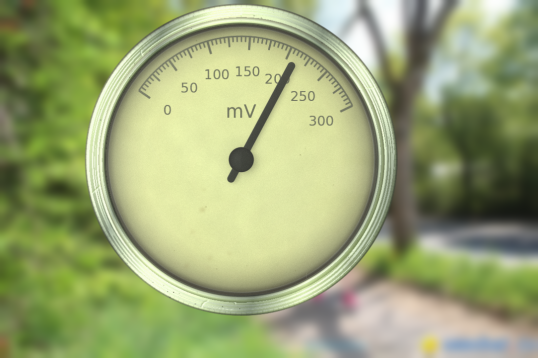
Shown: 210 mV
